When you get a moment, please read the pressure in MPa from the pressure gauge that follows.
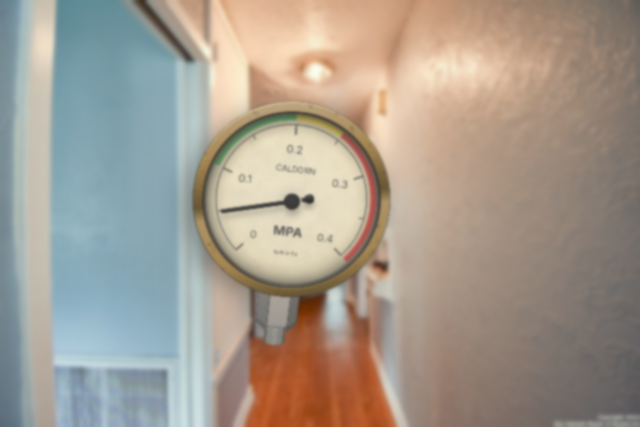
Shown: 0.05 MPa
